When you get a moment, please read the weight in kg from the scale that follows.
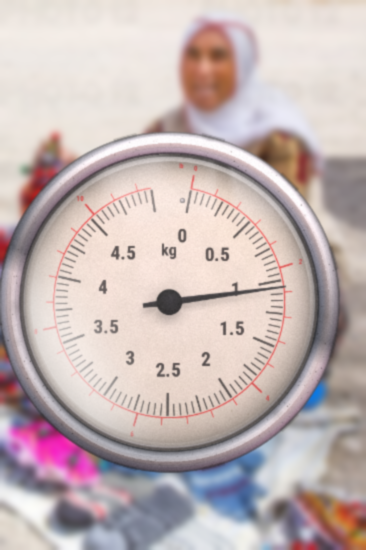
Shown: 1.05 kg
